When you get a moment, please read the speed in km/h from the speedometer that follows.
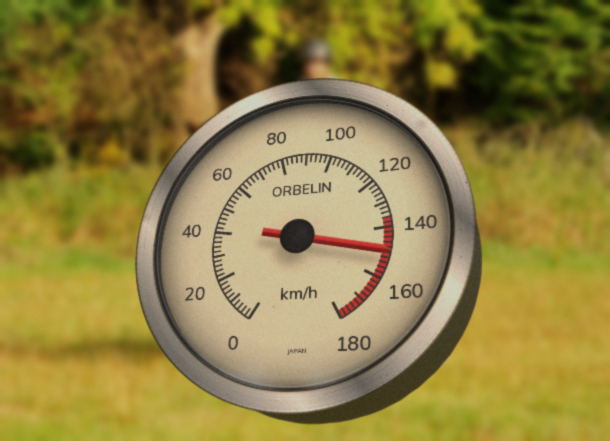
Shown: 150 km/h
